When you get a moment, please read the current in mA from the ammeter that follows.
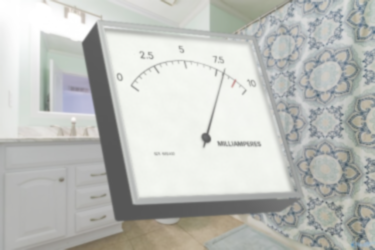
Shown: 8 mA
